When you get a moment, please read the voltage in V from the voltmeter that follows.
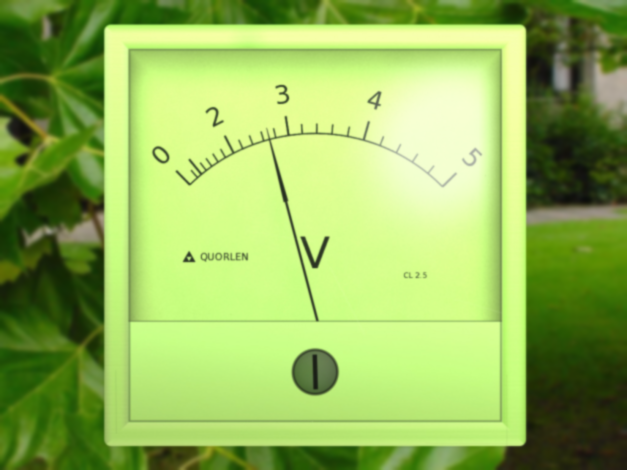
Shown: 2.7 V
